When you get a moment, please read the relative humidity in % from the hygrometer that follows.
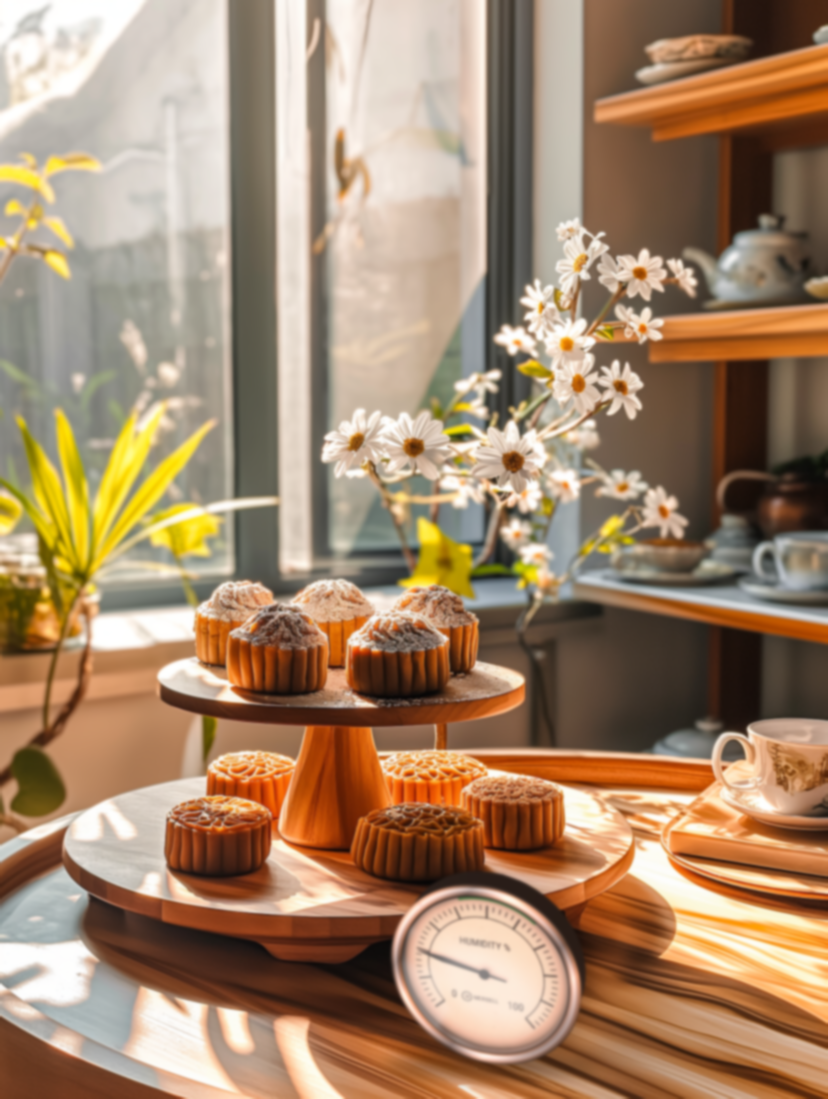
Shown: 20 %
